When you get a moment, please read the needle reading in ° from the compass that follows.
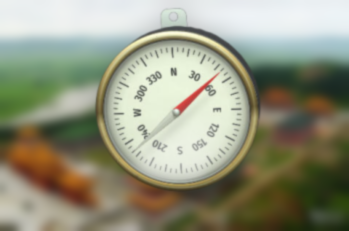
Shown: 50 °
